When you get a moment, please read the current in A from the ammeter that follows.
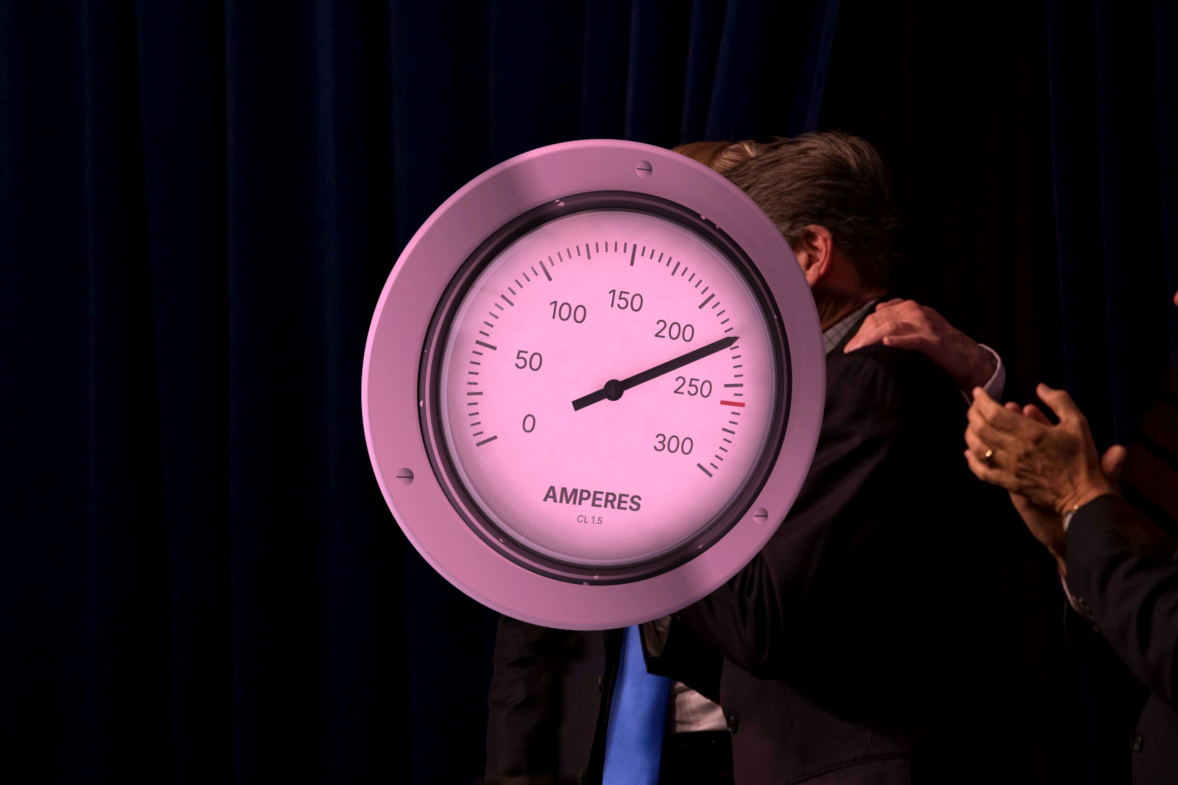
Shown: 225 A
